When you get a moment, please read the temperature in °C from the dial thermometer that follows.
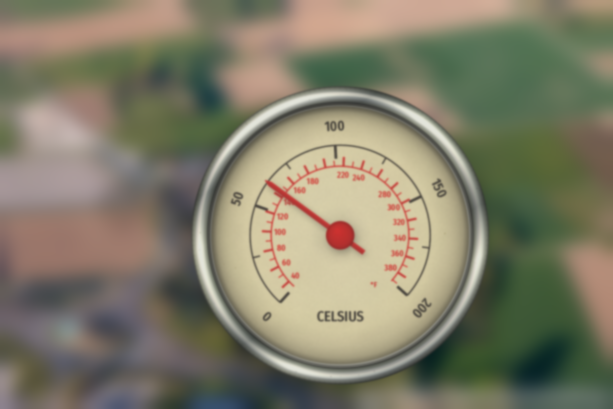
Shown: 62.5 °C
